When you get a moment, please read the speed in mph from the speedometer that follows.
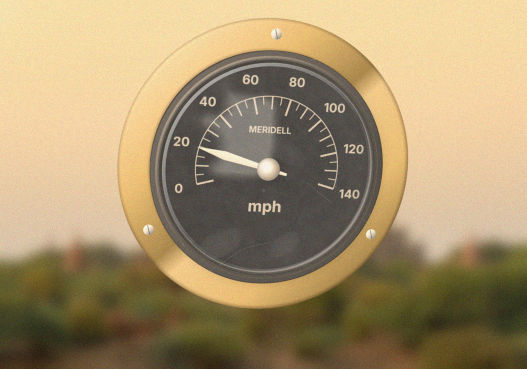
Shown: 20 mph
